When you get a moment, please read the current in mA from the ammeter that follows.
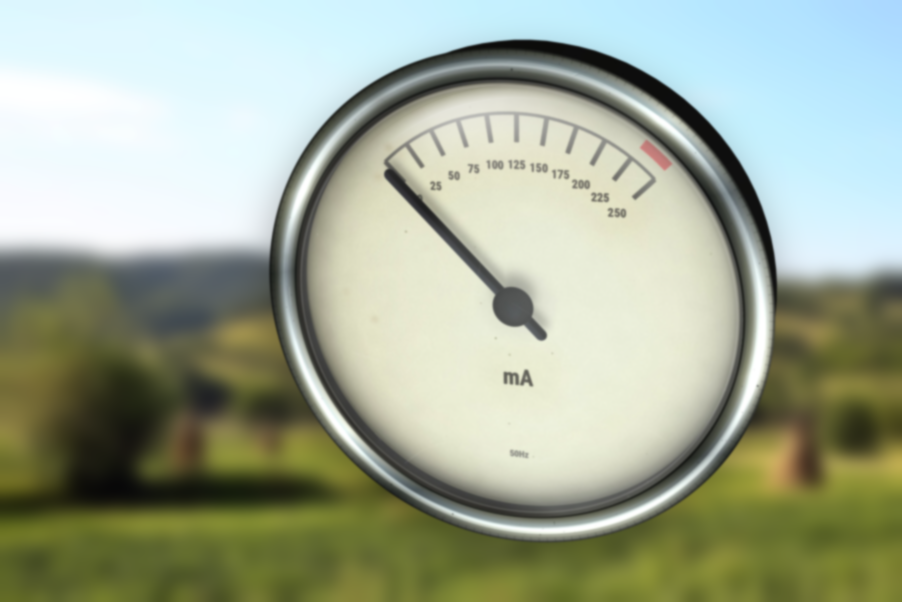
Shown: 0 mA
